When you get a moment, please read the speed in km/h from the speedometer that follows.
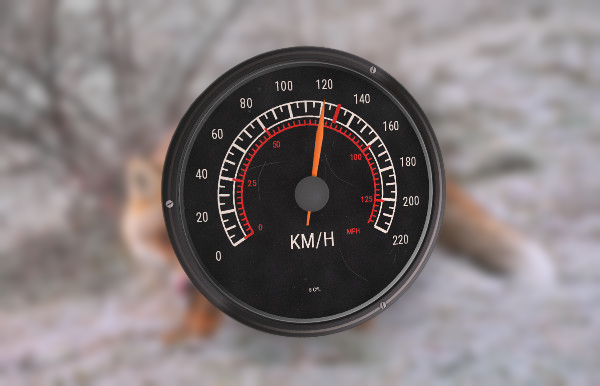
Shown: 120 km/h
